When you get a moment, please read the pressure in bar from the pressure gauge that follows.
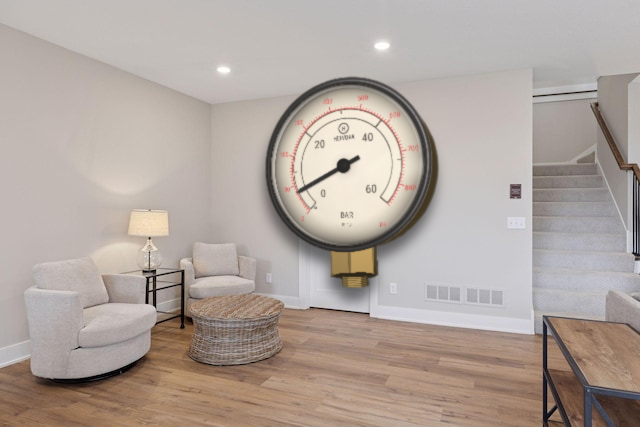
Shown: 5 bar
